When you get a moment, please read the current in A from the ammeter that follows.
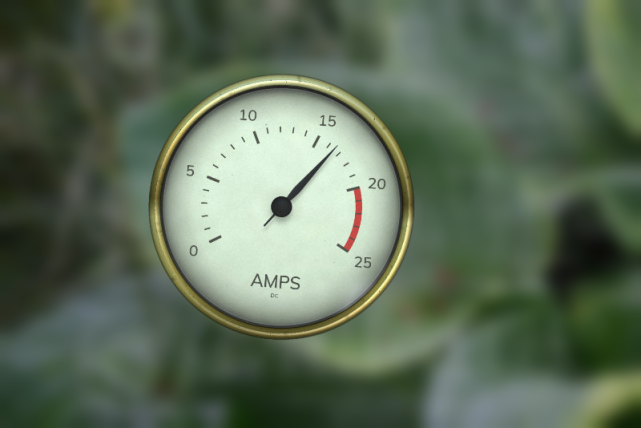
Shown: 16.5 A
